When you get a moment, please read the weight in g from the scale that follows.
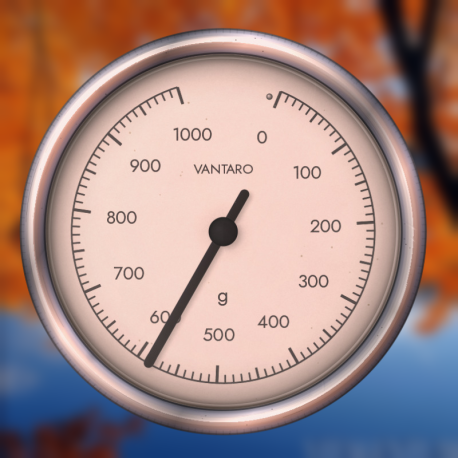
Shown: 585 g
